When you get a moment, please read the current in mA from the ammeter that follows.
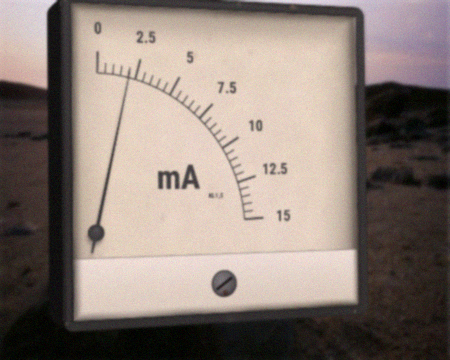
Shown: 2 mA
